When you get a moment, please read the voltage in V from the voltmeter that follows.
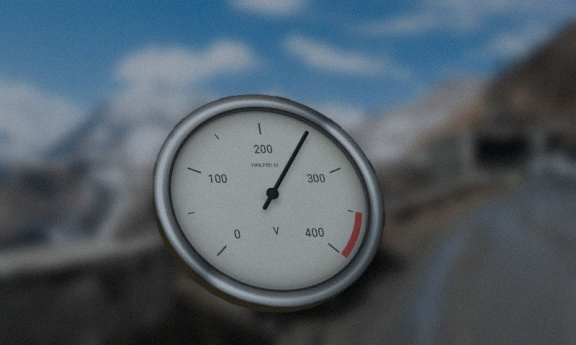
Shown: 250 V
